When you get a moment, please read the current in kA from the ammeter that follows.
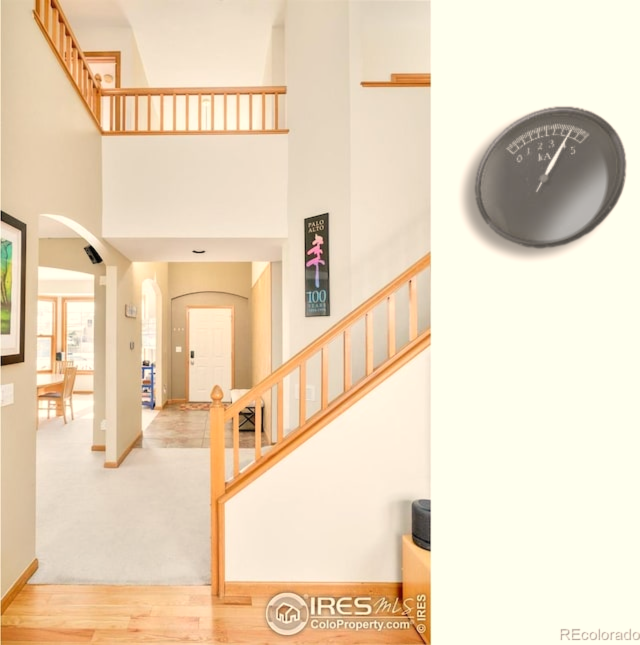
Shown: 4 kA
